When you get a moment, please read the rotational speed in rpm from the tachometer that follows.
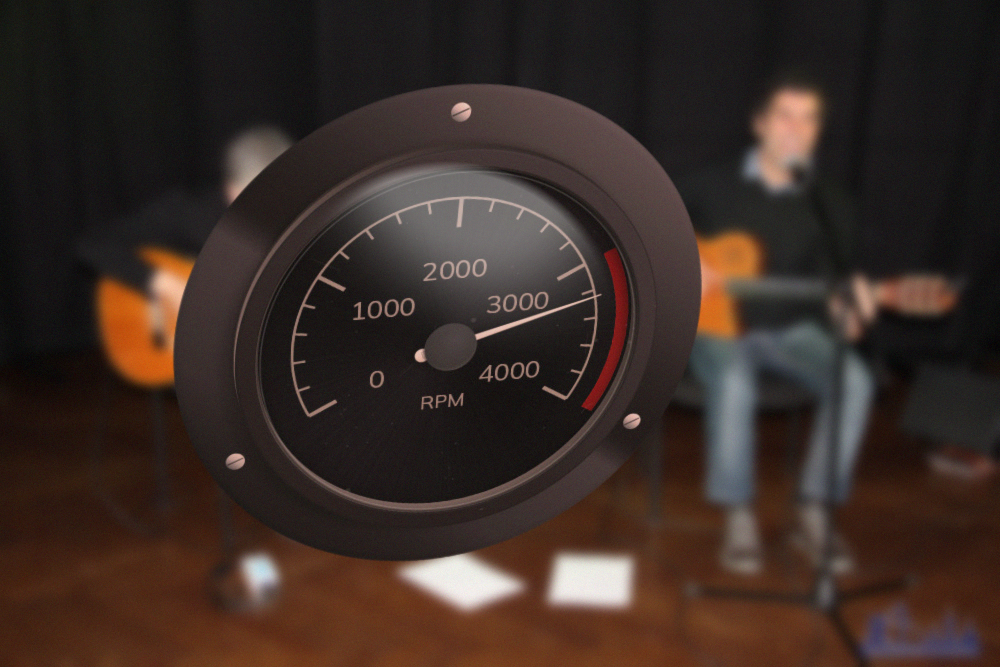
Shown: 3200 rpm
